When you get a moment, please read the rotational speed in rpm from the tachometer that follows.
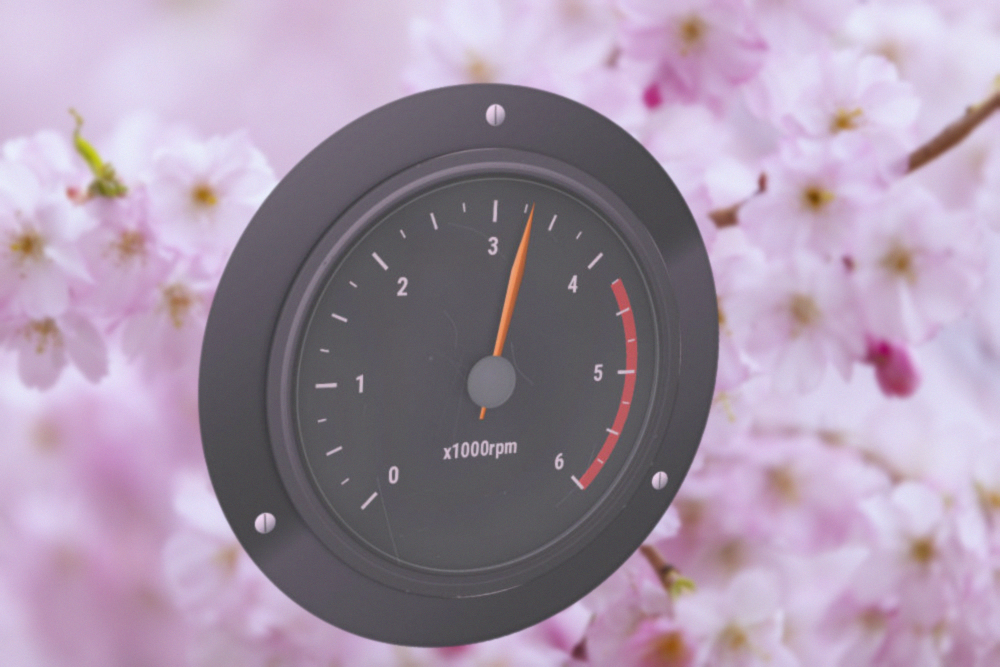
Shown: 3250 rpm
